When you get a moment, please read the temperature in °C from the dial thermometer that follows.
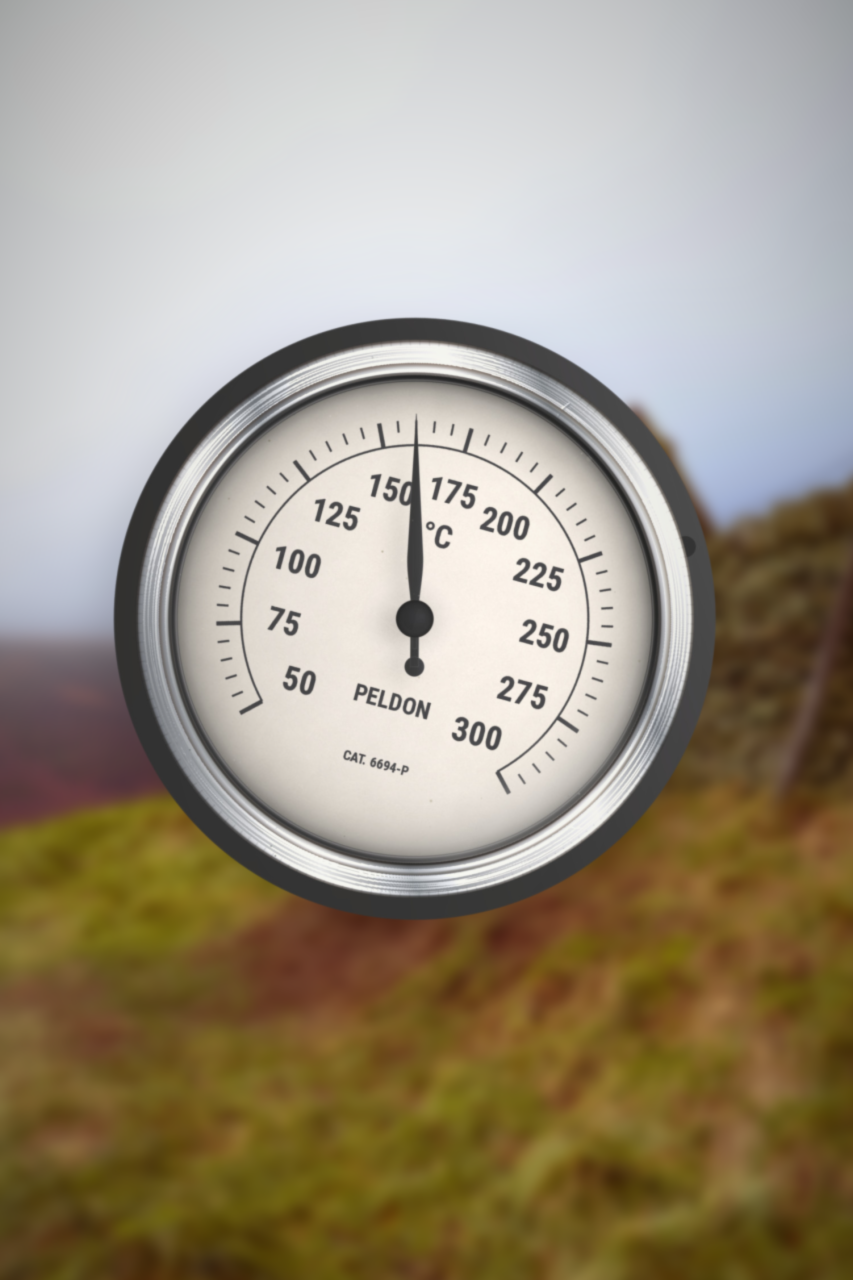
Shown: 160 °C
